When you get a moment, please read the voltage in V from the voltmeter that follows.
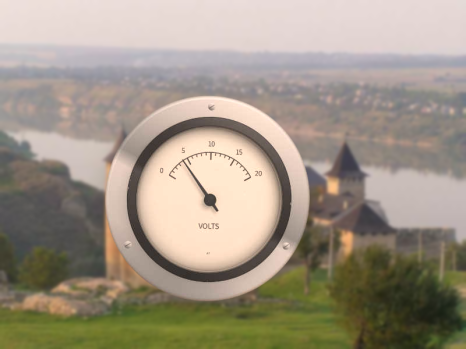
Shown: 4 V
